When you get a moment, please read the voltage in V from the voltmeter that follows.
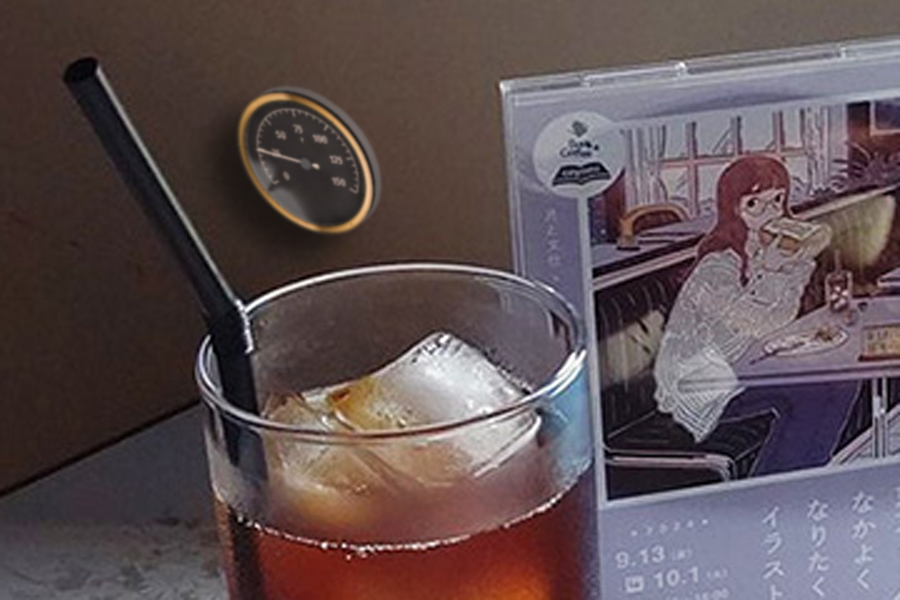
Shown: 25 V
